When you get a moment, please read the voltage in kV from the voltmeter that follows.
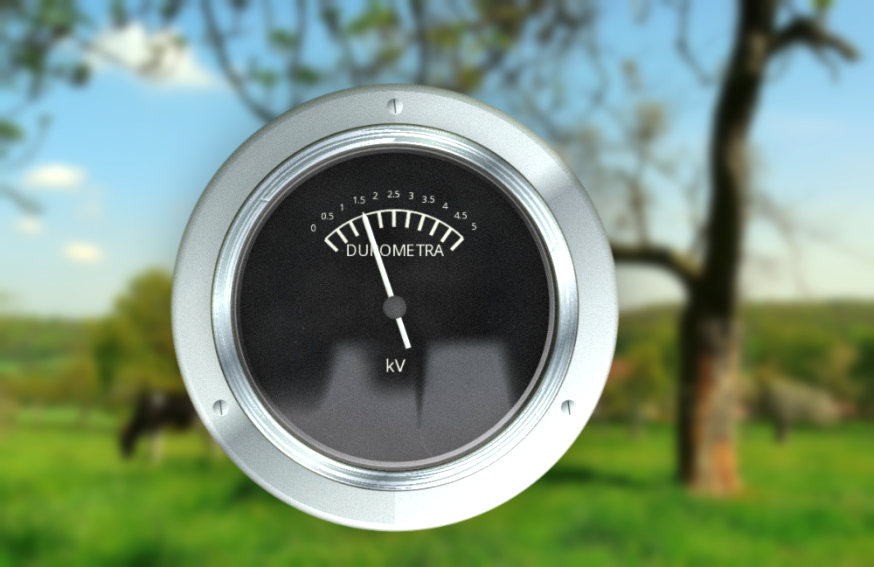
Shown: 1.5 kV
